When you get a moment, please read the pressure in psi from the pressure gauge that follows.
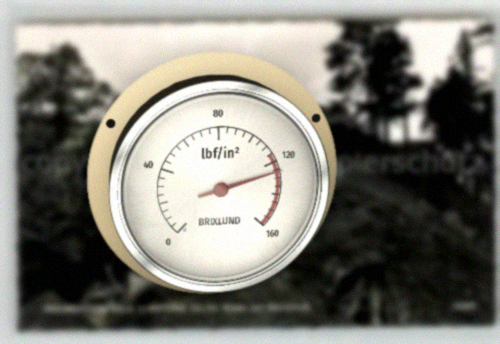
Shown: 125 psi
